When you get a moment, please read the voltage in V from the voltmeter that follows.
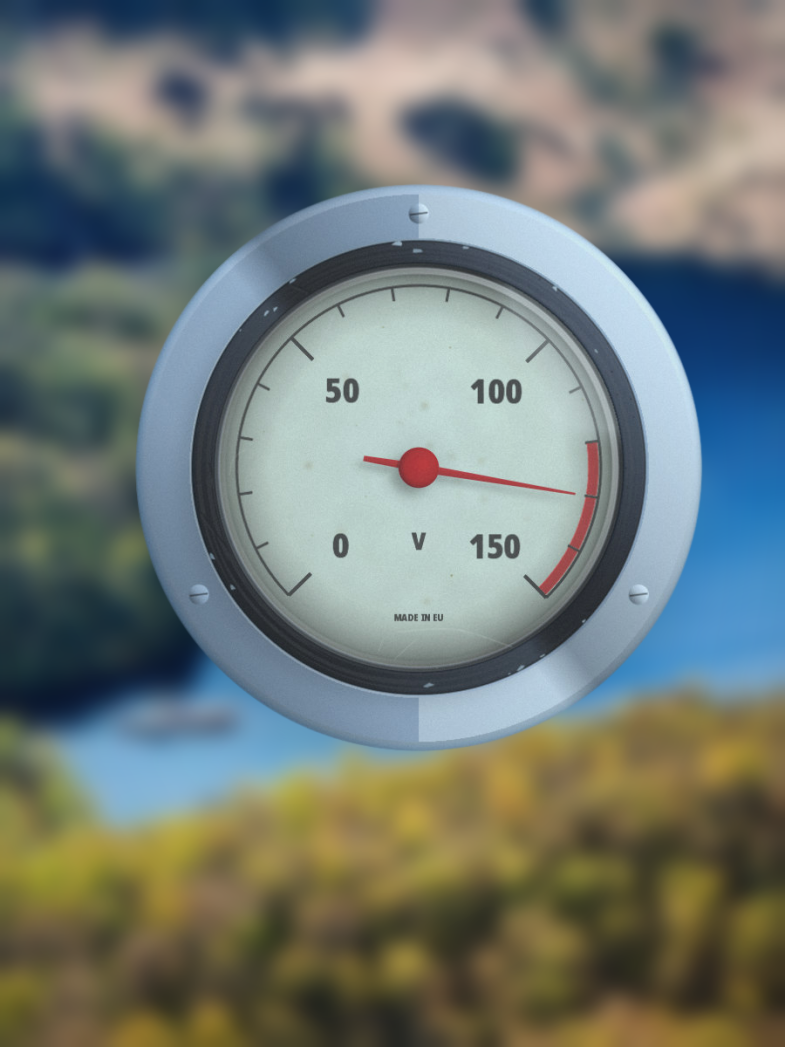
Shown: 130 V
